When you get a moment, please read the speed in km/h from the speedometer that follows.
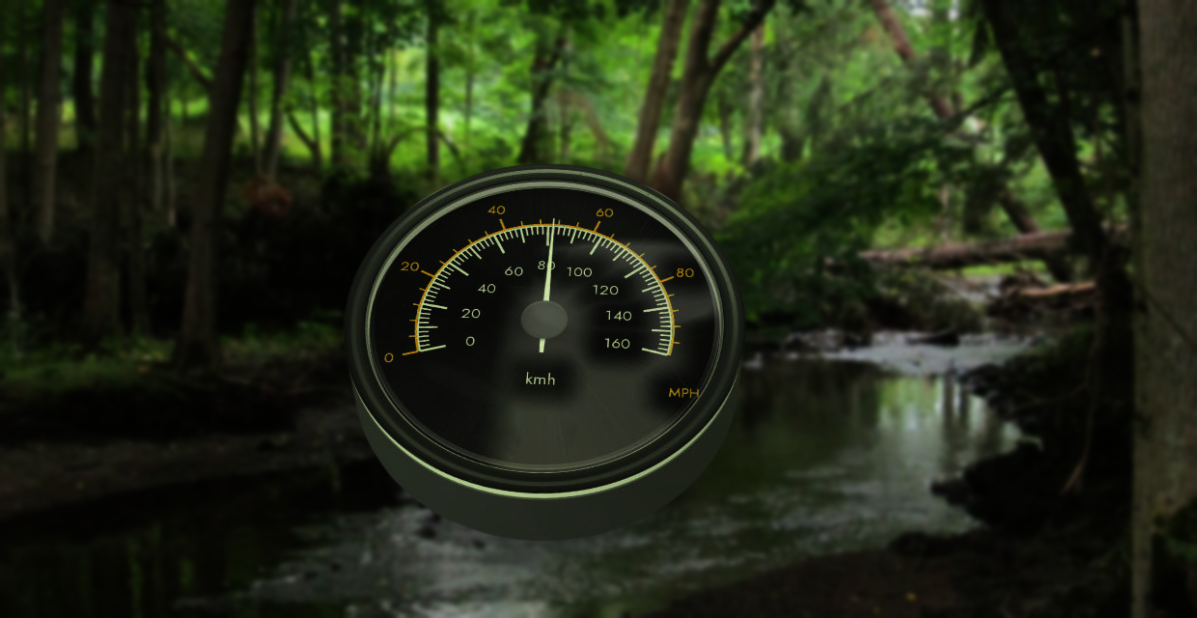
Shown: 82 km/h
